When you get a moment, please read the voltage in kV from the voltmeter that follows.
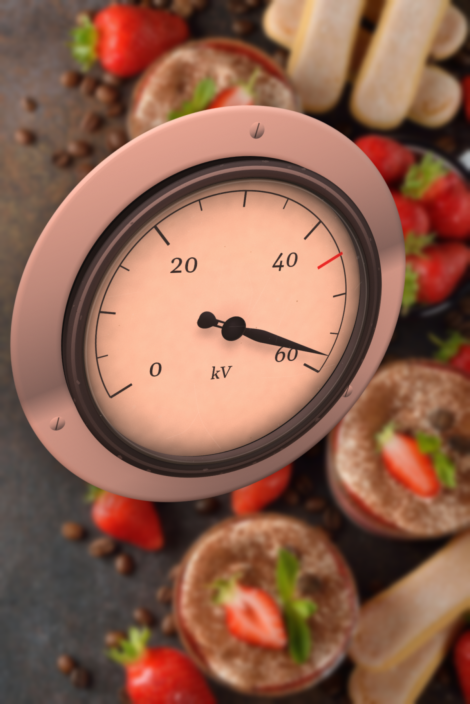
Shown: 57.5 kV
